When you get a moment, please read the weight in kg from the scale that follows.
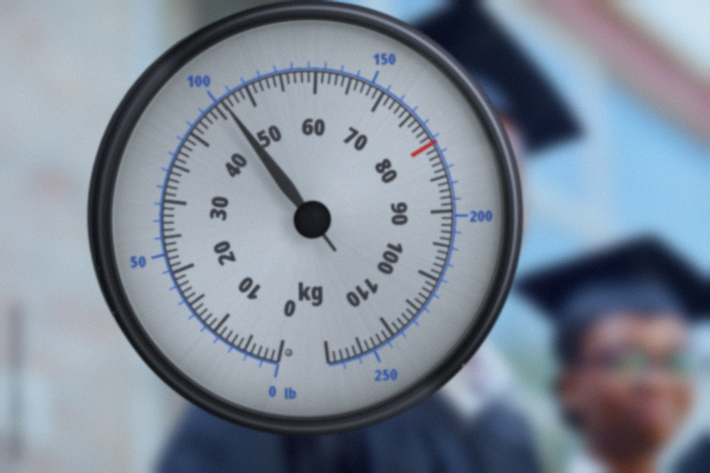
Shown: 46 kg
